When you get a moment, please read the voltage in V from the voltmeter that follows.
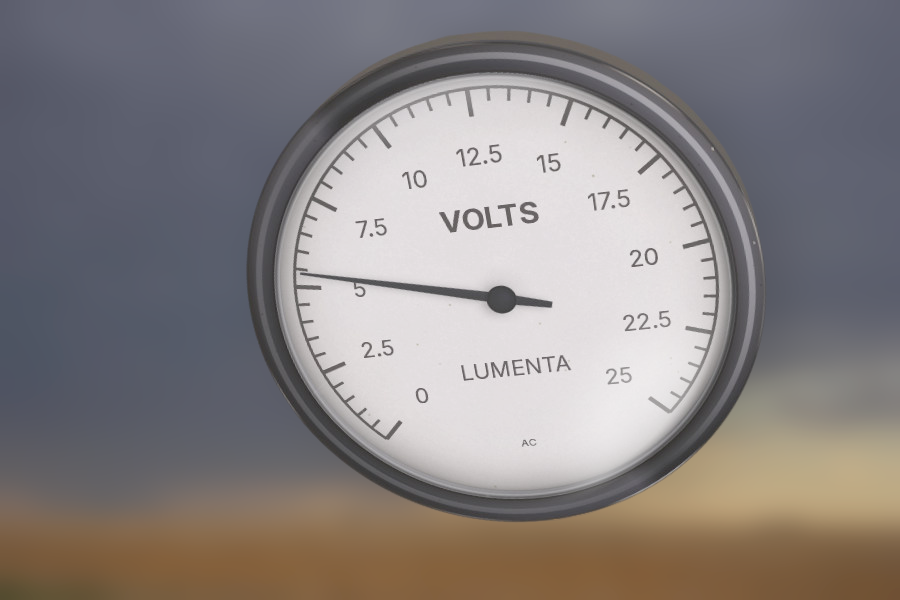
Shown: 5.5 V
